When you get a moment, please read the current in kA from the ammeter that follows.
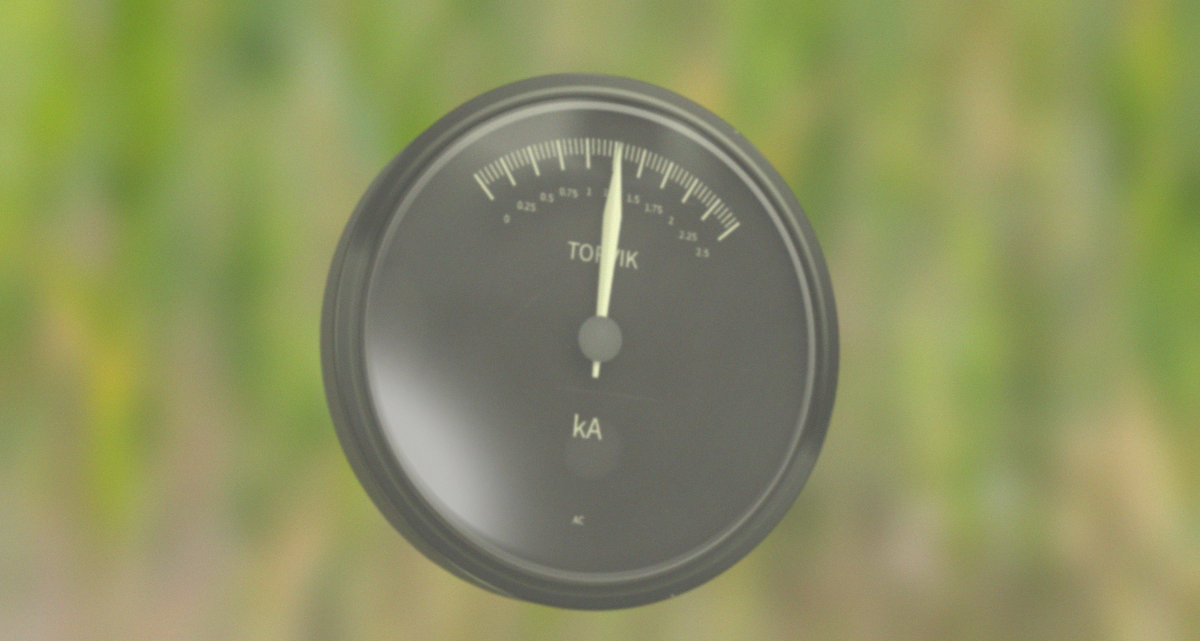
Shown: 1.25 kA
